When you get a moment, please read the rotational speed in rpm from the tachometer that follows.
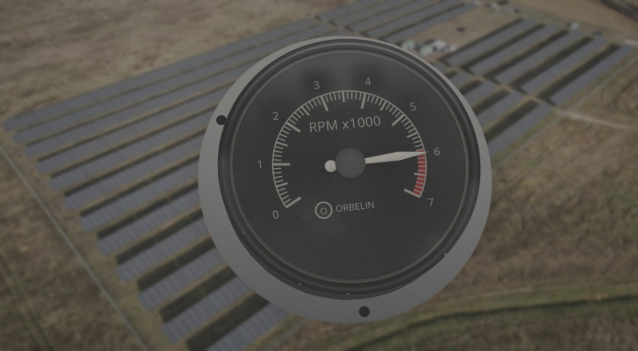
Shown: 6000 rpm
